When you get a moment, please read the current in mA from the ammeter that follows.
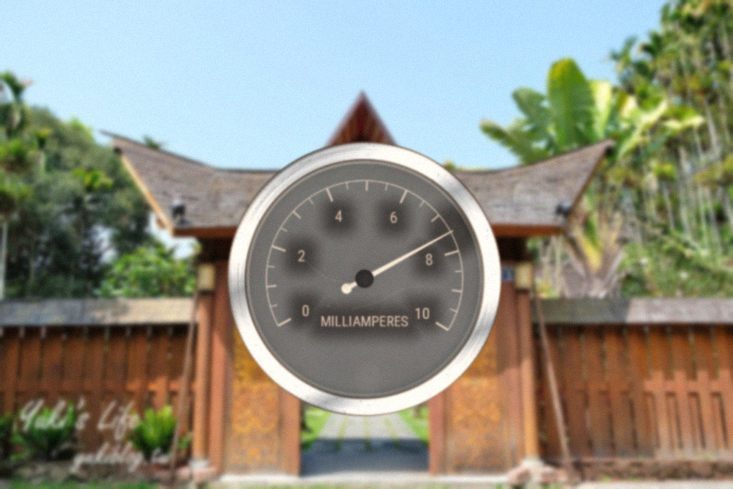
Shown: 7.5 mA
